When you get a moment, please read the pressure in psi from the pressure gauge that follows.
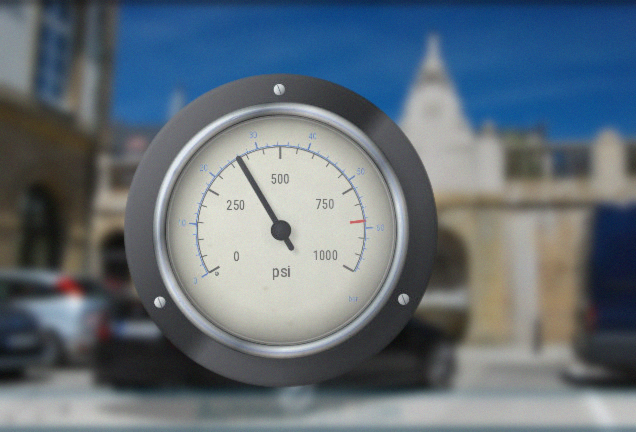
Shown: 375 psi
